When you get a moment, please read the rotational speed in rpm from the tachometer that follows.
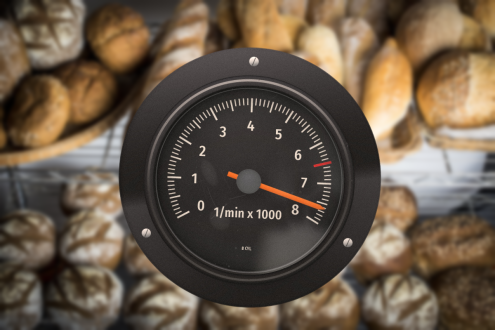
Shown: 7600 rpm
